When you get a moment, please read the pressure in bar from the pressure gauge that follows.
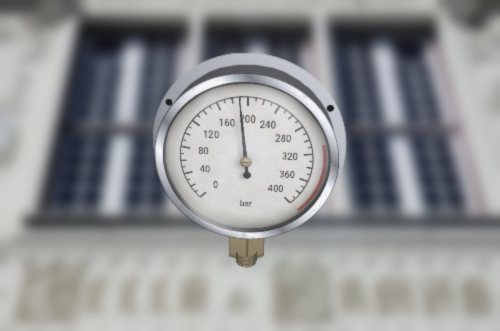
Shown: 190 bar
